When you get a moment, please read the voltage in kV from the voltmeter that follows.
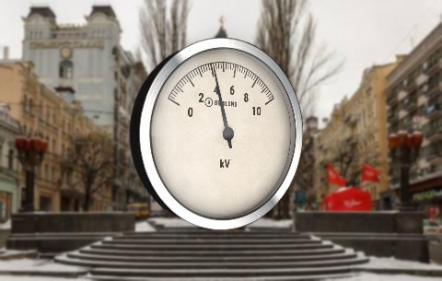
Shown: 4 kV
